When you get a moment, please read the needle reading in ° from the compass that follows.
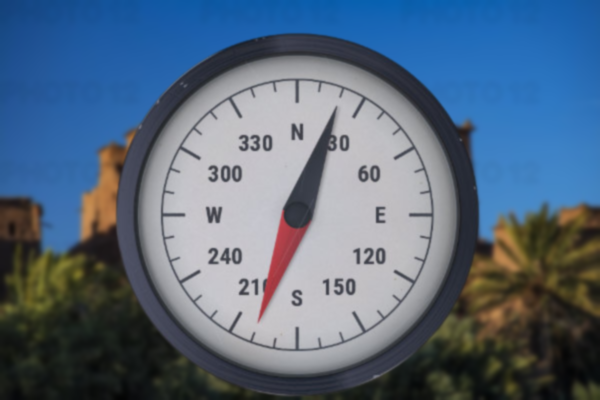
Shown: 200 °
